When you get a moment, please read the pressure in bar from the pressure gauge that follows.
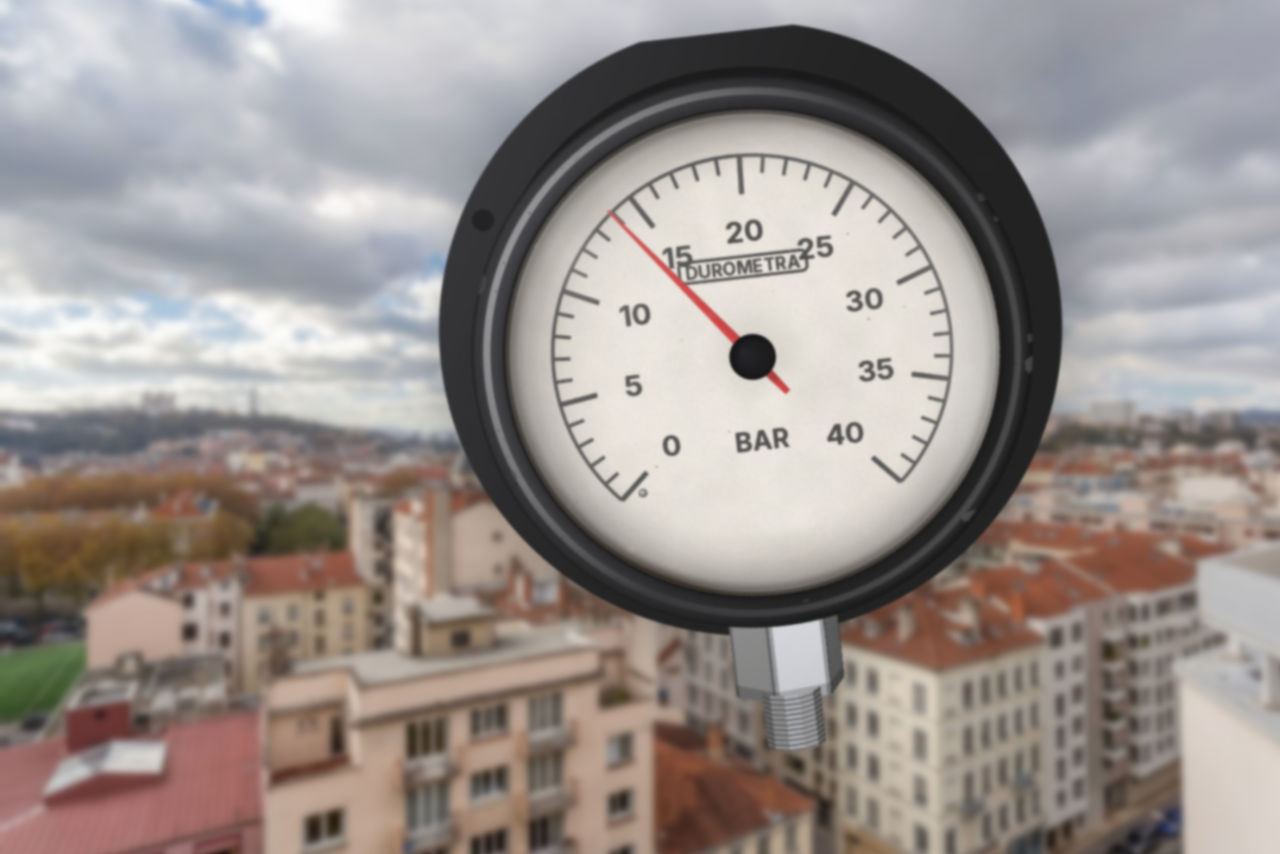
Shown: 14 bar
